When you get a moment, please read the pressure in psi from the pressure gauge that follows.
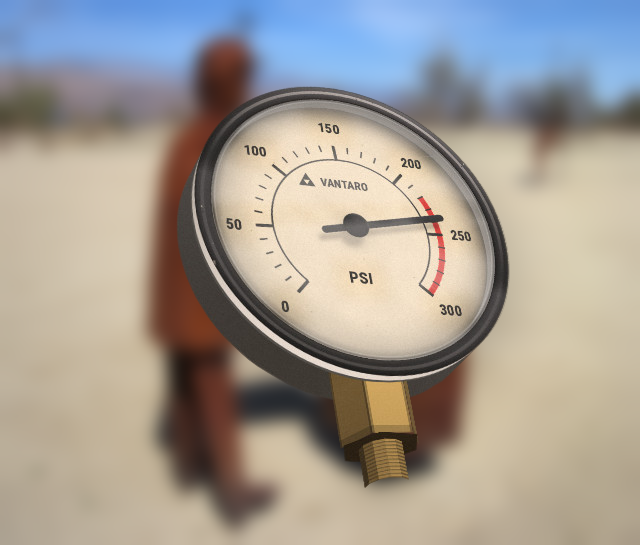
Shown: 240 psi
